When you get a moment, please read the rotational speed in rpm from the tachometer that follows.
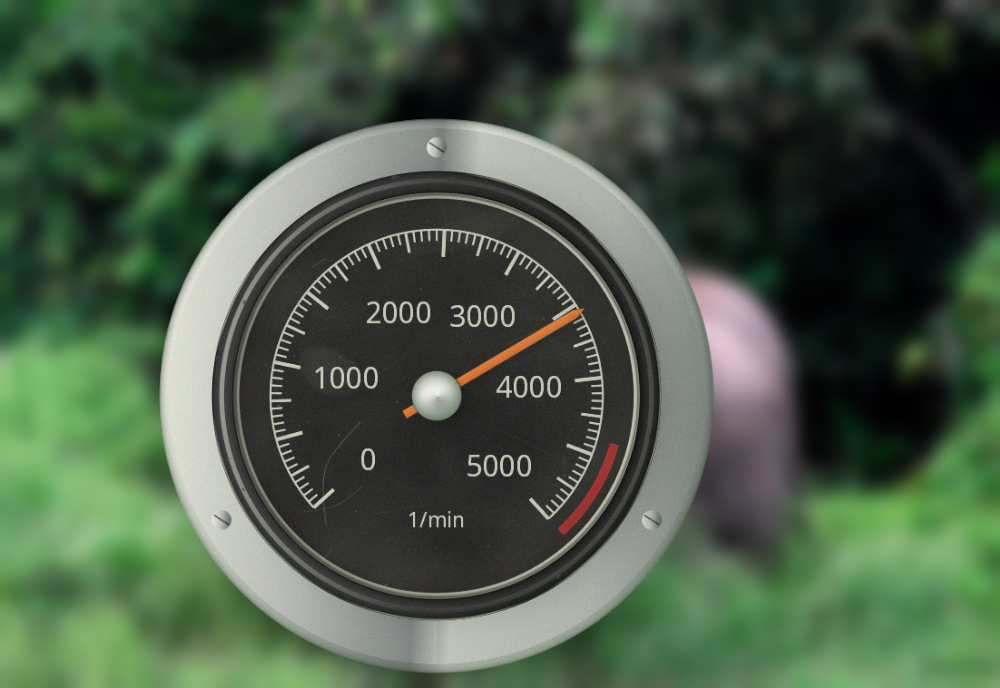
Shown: 3550 rpm
